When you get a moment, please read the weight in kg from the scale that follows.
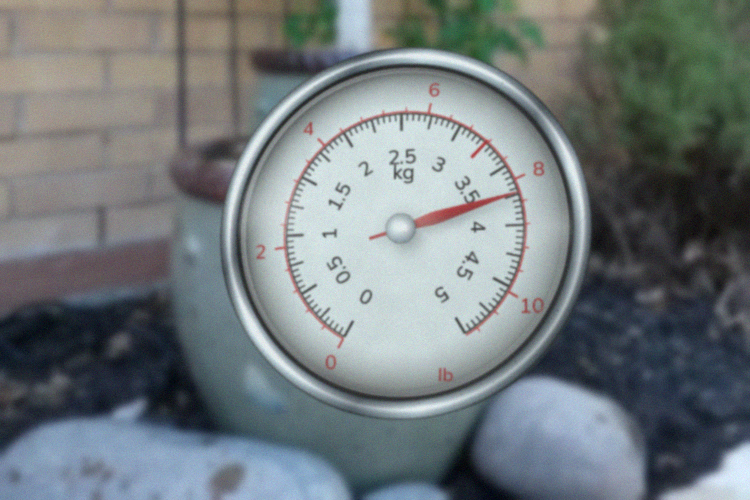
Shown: 3.75 kg
